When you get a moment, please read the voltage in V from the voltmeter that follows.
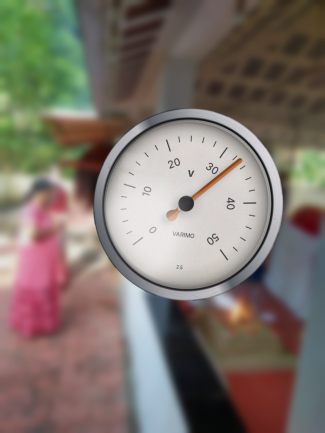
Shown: 33 V
